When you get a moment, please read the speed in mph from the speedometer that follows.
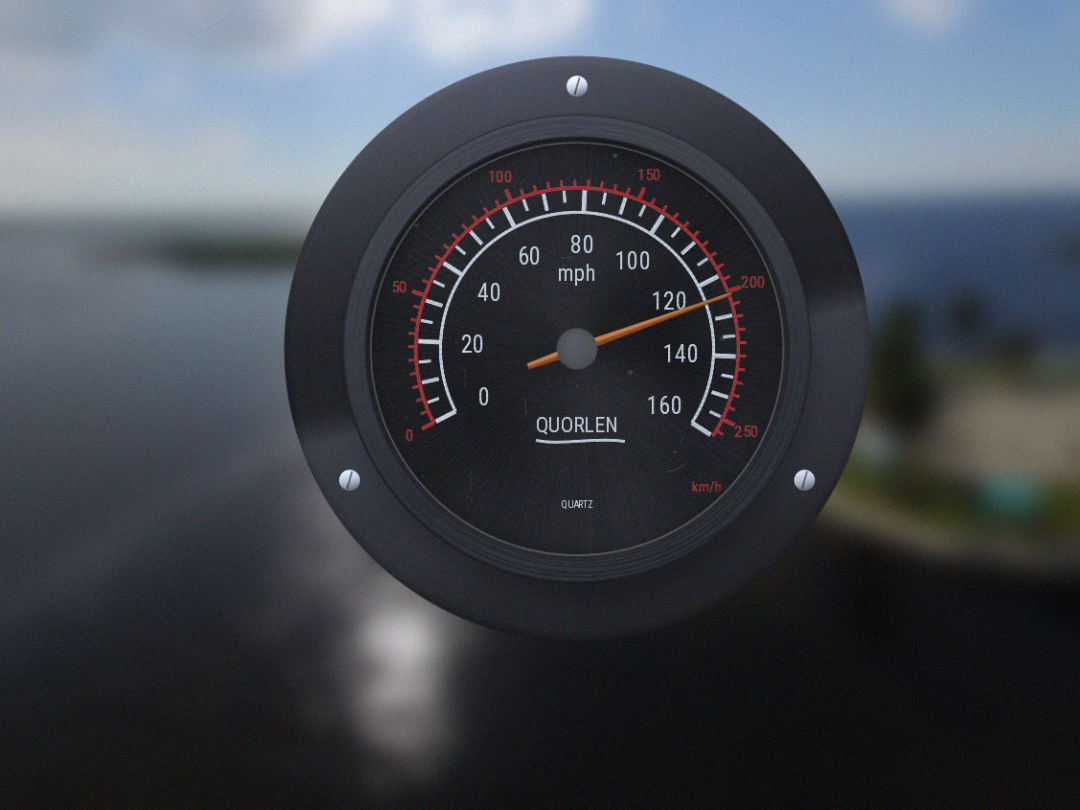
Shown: 125 mph
